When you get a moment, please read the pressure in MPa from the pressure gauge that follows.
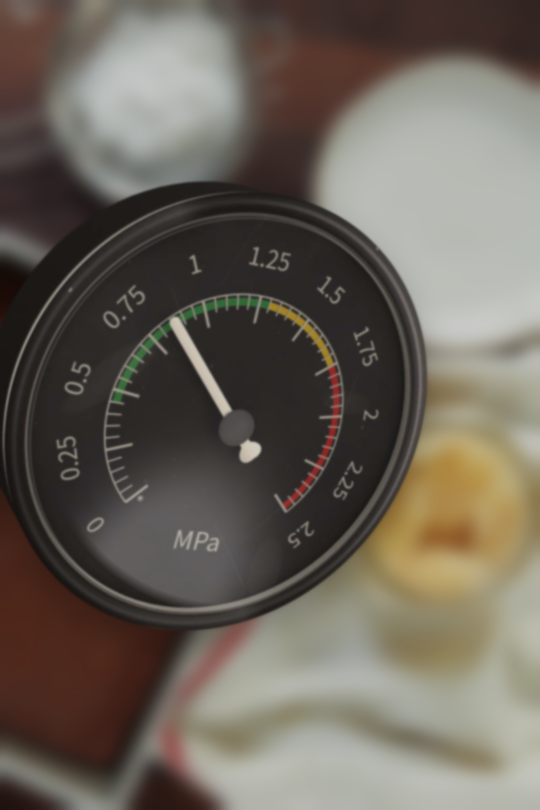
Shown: 0.85 MPa
